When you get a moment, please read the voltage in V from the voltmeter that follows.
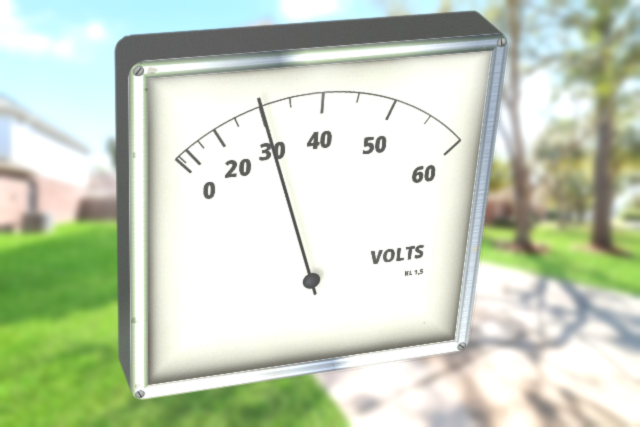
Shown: 30 V
